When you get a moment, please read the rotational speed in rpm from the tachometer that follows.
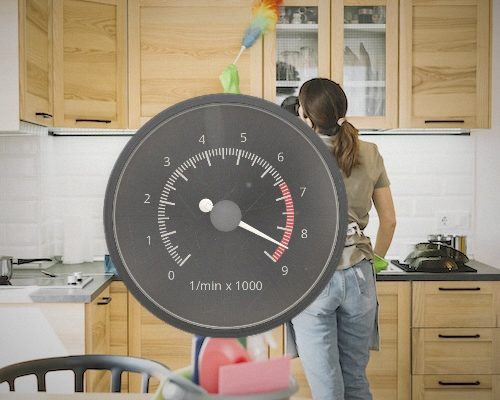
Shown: 8500 rpm
